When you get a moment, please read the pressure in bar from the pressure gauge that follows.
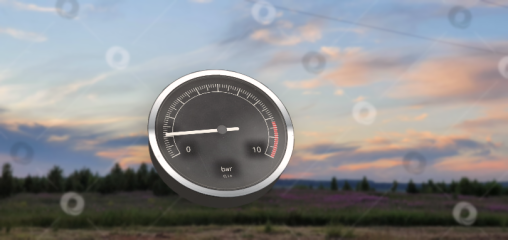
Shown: 1 bar
